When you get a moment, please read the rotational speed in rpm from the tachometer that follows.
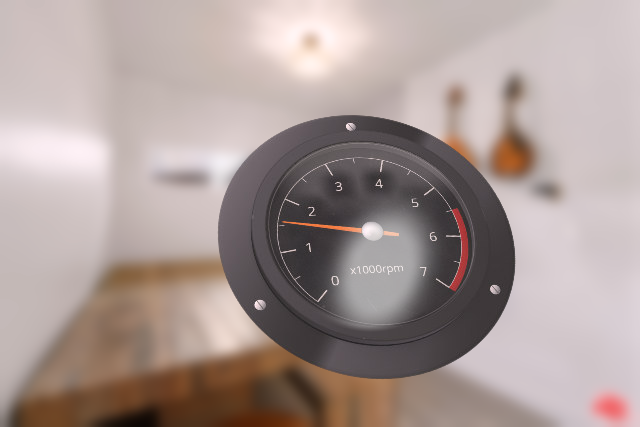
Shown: 1500 rpm
